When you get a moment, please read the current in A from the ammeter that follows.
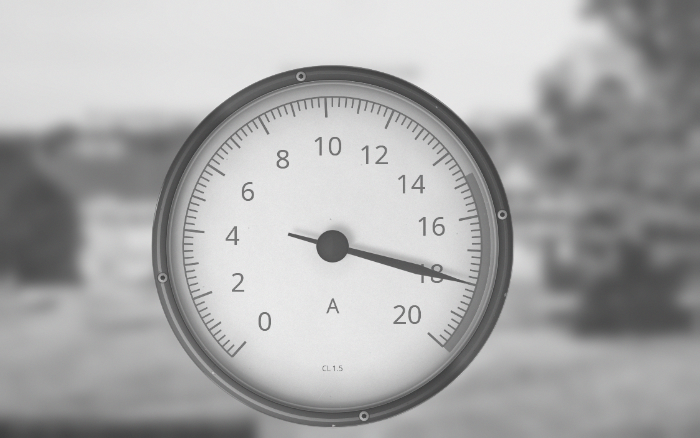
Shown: 18 A
